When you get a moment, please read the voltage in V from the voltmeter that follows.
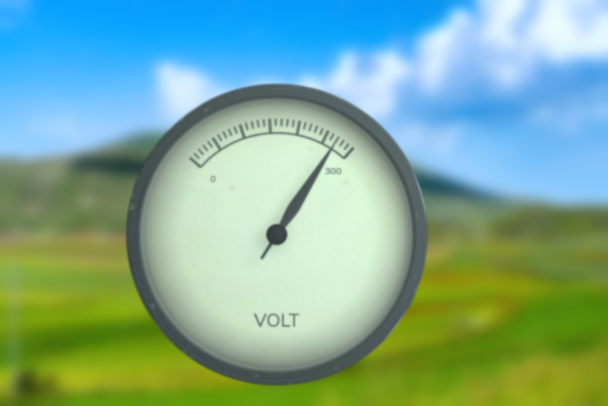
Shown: 270 V
